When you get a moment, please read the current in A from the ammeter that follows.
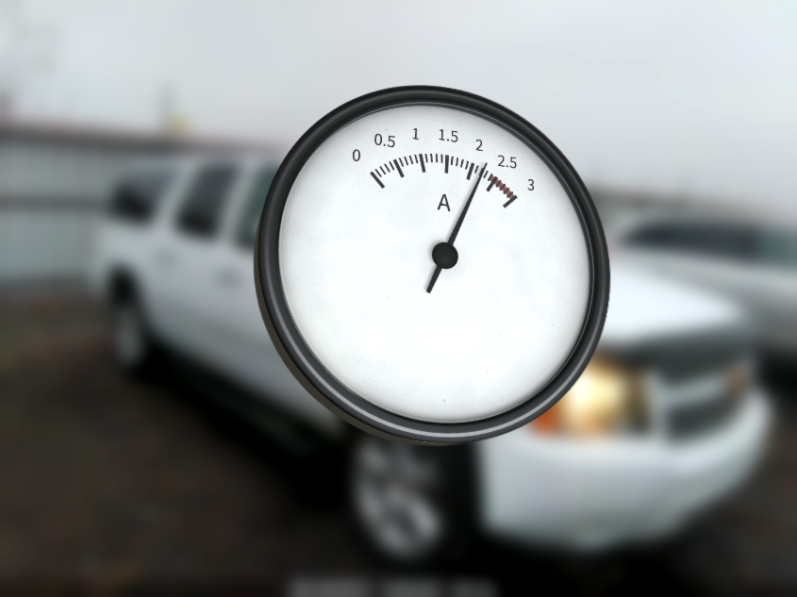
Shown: 2.2 A
